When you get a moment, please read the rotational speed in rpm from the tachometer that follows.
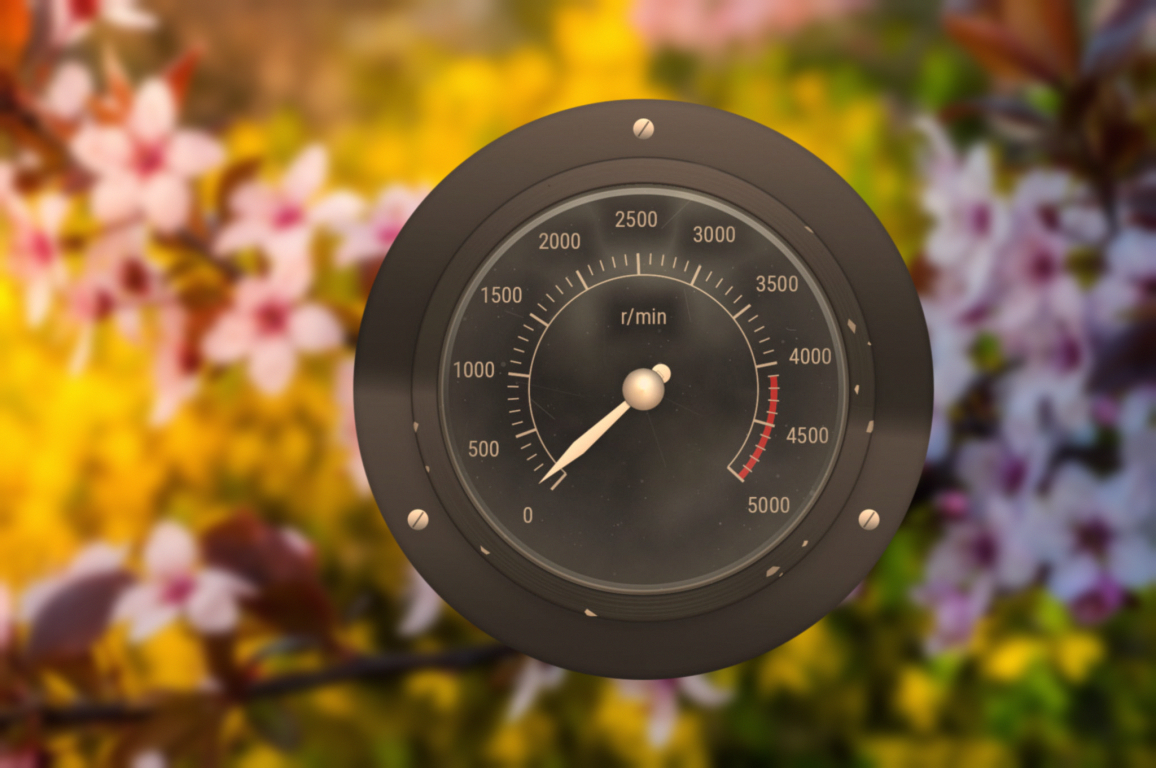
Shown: 100 rpm
